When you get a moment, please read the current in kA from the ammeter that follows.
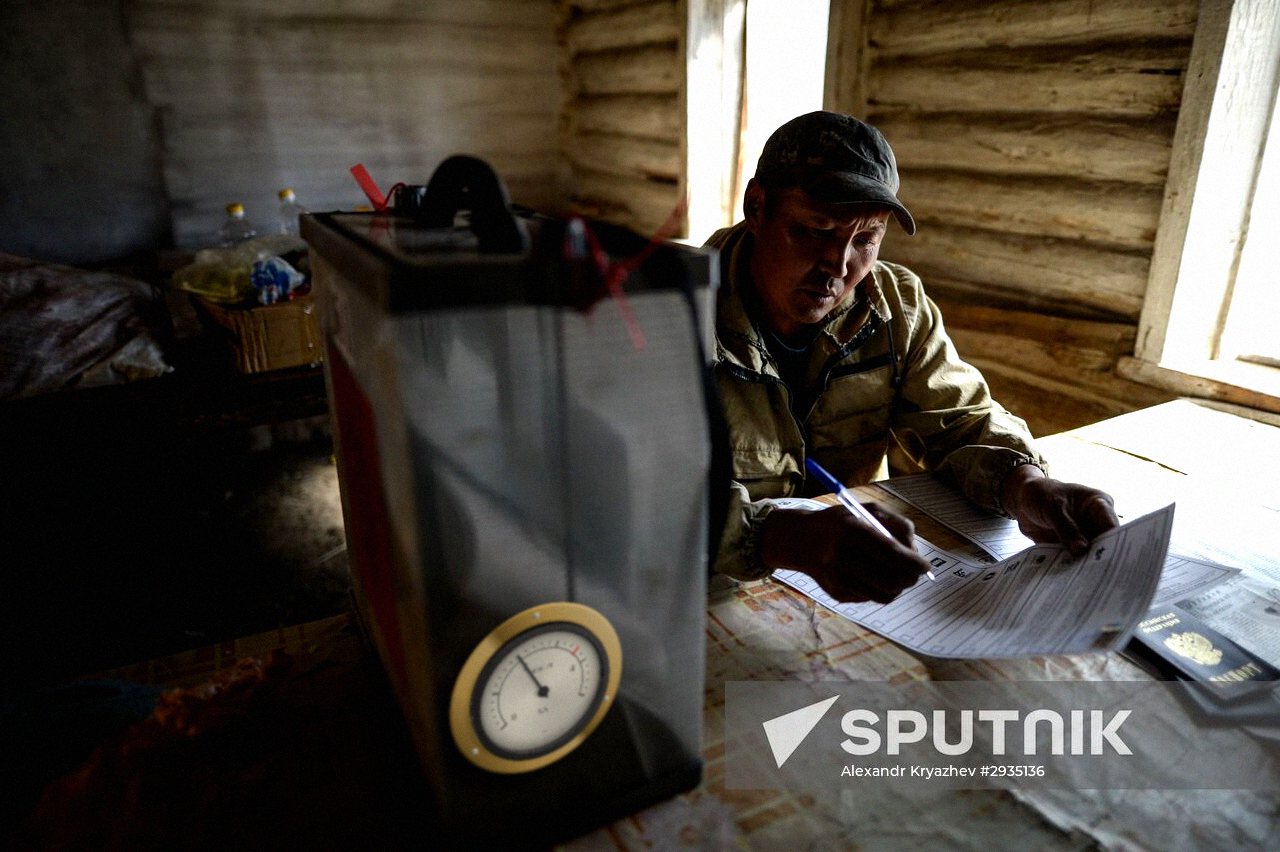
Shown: 2 kA
